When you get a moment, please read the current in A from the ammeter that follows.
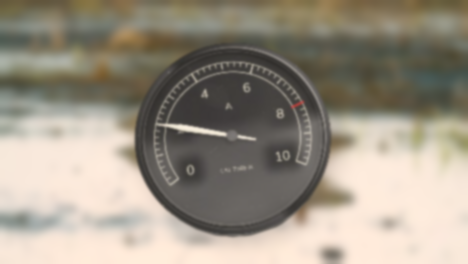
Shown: 2 A
